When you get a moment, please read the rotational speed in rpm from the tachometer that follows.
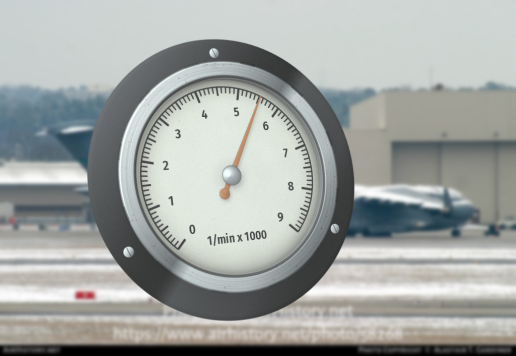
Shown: 5500 rpm
